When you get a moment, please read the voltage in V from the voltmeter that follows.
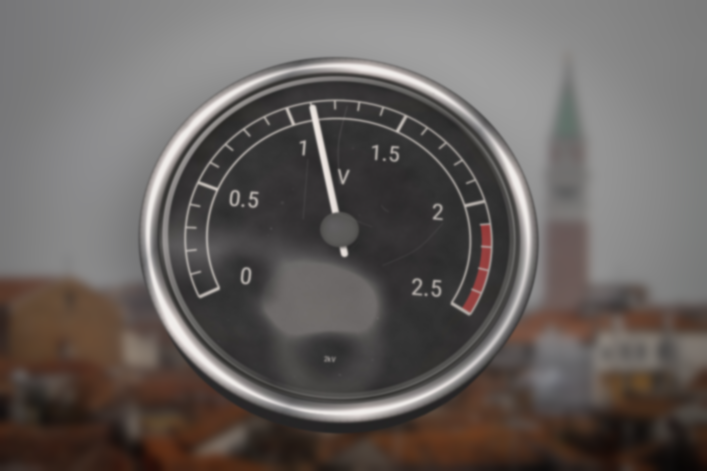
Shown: 1.1 V
